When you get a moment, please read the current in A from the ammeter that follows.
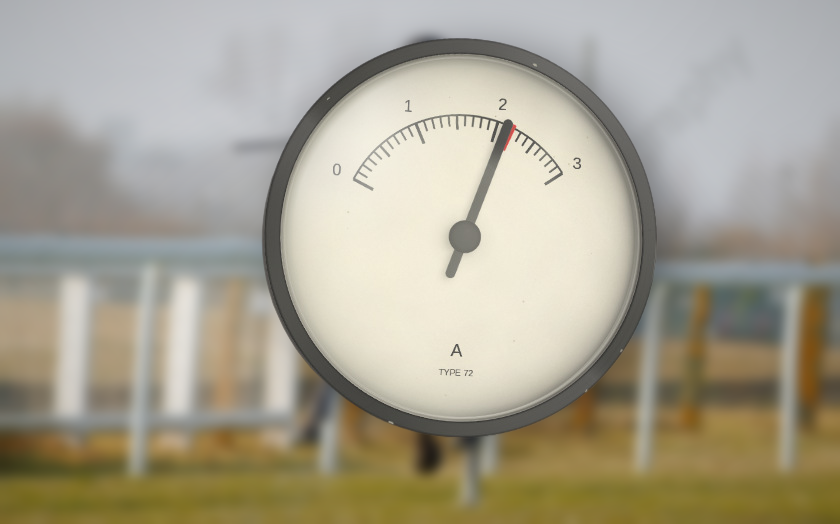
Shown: 2.1 A
